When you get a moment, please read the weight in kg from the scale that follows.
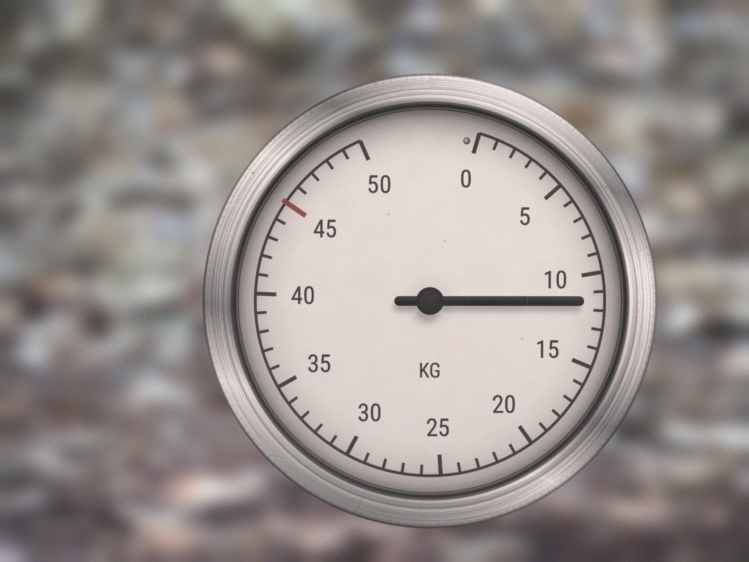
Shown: 11.5 kg
